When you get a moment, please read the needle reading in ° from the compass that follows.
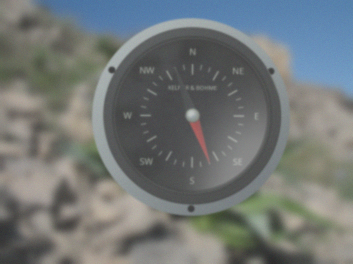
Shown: 160 °
